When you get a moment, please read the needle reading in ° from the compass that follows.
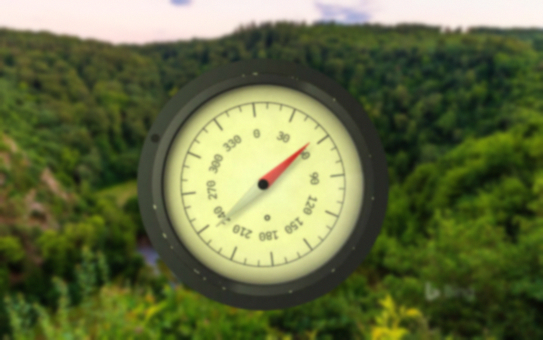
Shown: 55 °
